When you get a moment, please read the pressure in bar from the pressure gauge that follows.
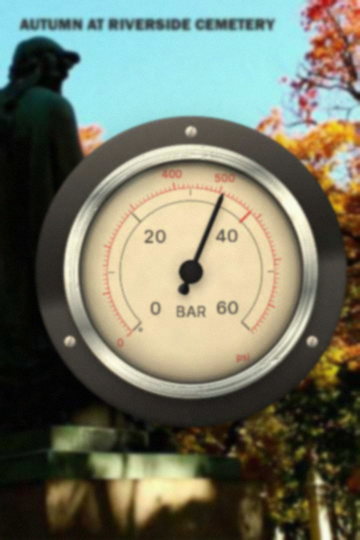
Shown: 35 bar
